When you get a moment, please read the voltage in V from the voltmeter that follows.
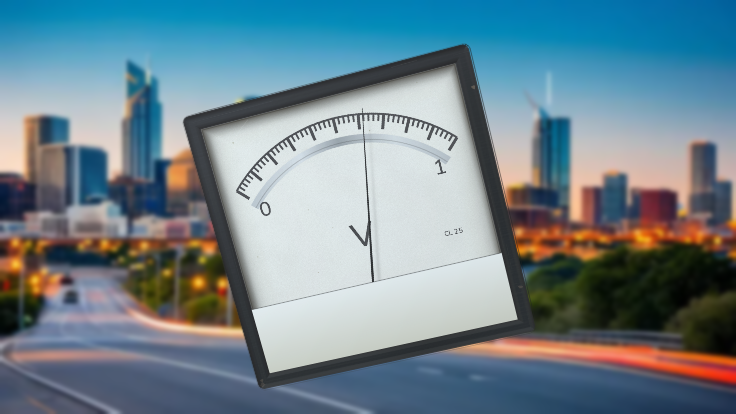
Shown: 0.62 V
